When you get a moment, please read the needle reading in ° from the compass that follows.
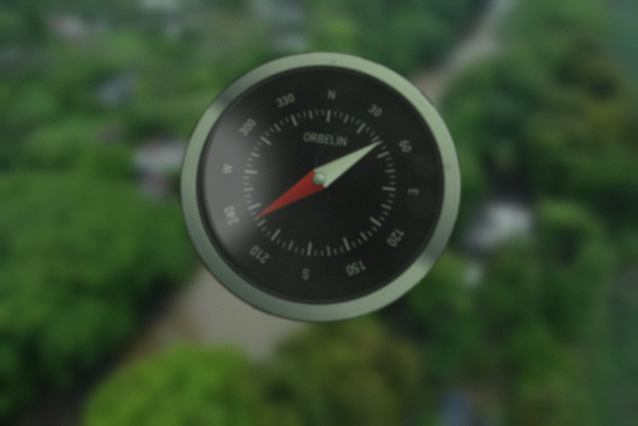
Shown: 230 °
